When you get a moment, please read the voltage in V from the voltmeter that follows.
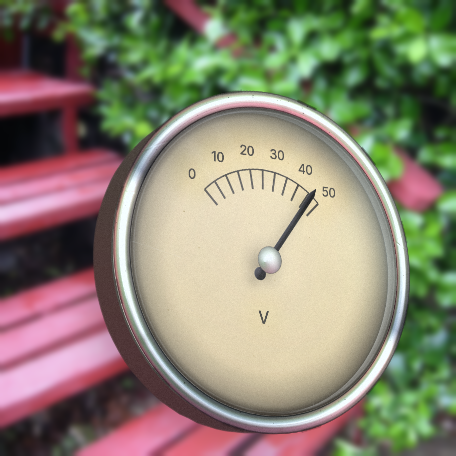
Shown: 45 V
